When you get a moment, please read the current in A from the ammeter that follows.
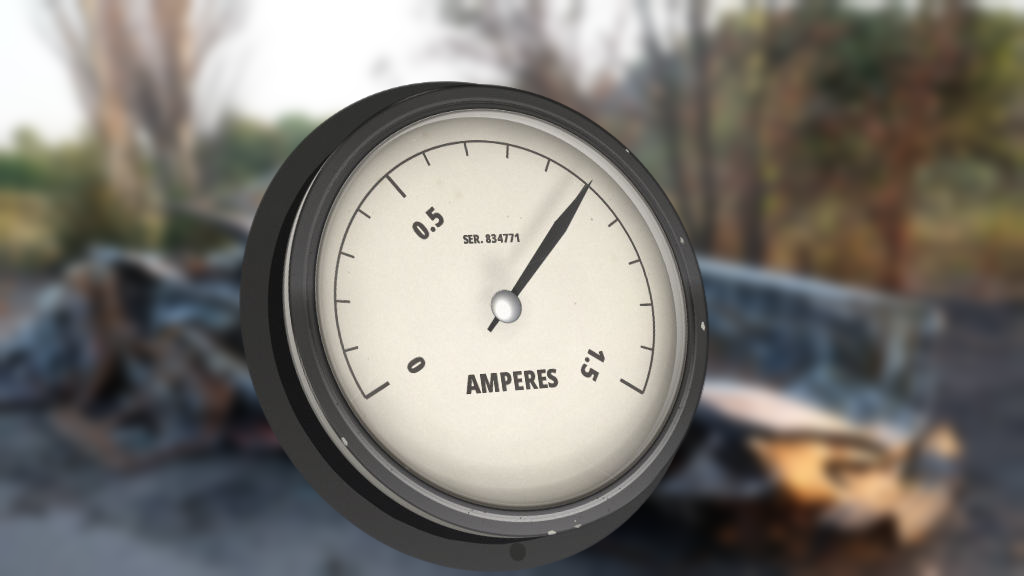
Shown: 1 A
